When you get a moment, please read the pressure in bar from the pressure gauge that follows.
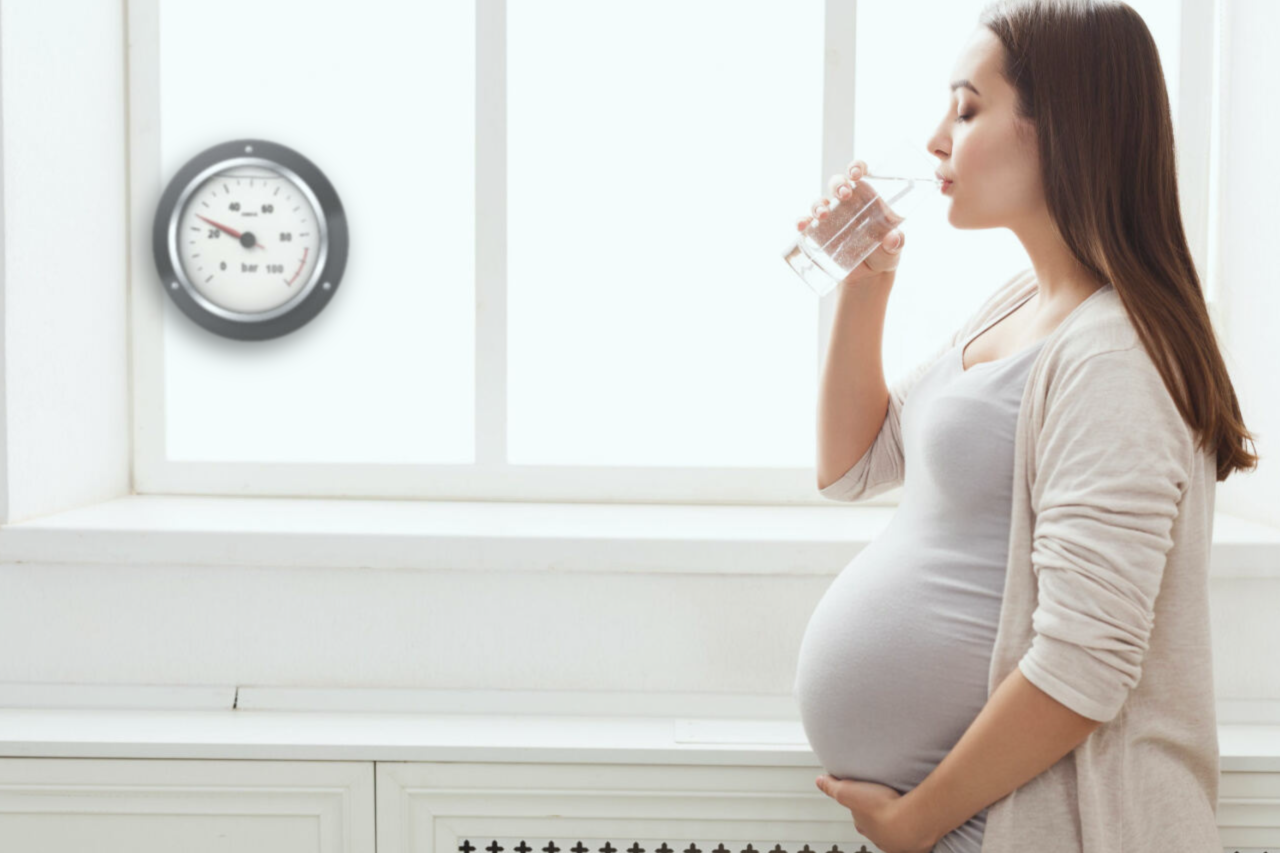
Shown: 25 bar
